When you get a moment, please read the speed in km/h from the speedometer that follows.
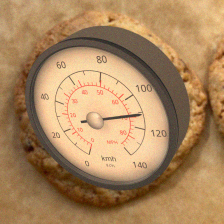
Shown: 110 km/h
